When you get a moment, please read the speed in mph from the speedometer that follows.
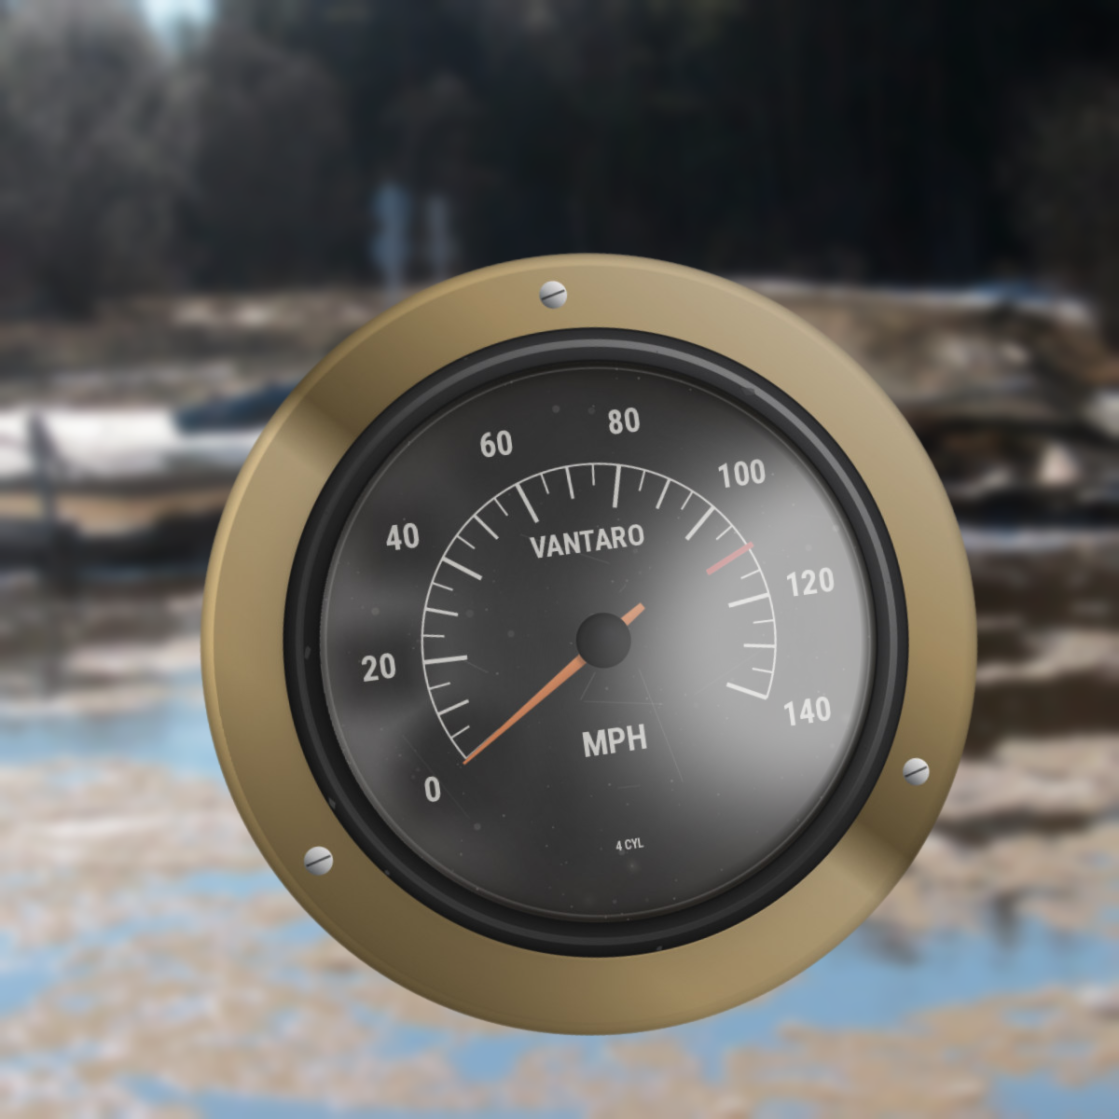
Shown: 0 mph
